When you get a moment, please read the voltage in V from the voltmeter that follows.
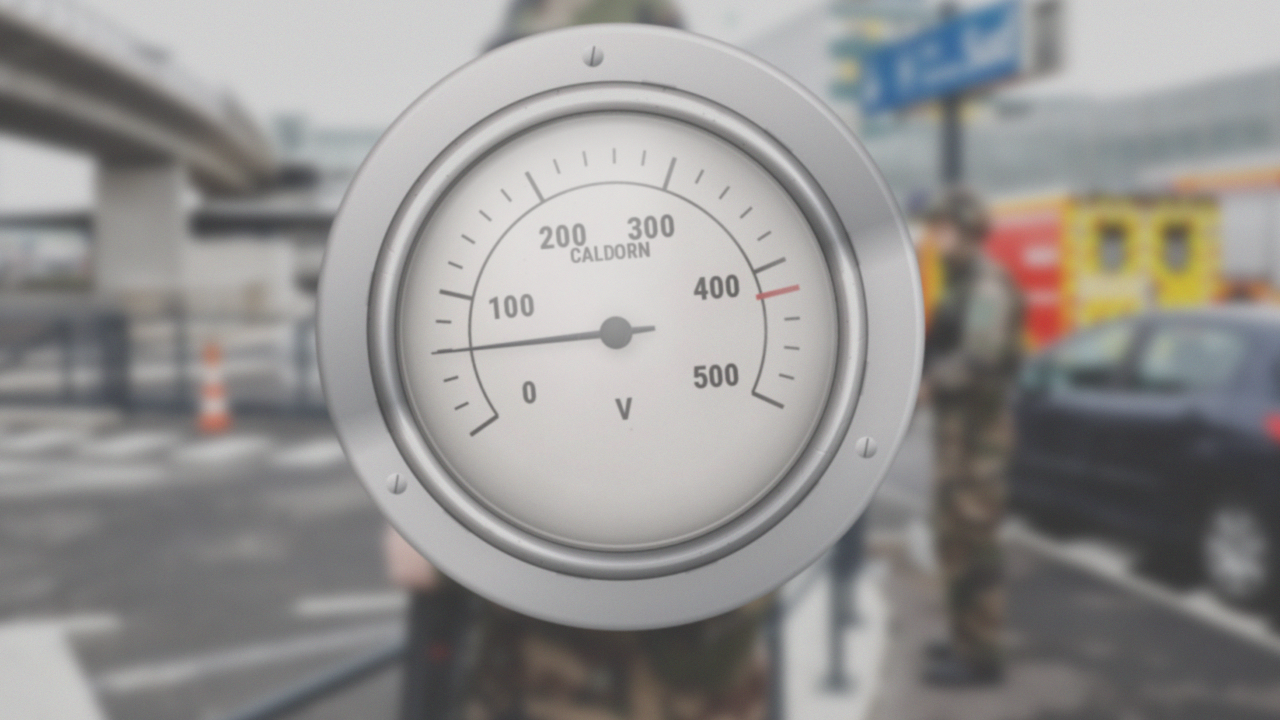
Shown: 60 V
